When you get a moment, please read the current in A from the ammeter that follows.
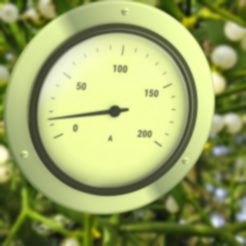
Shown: 15 A
